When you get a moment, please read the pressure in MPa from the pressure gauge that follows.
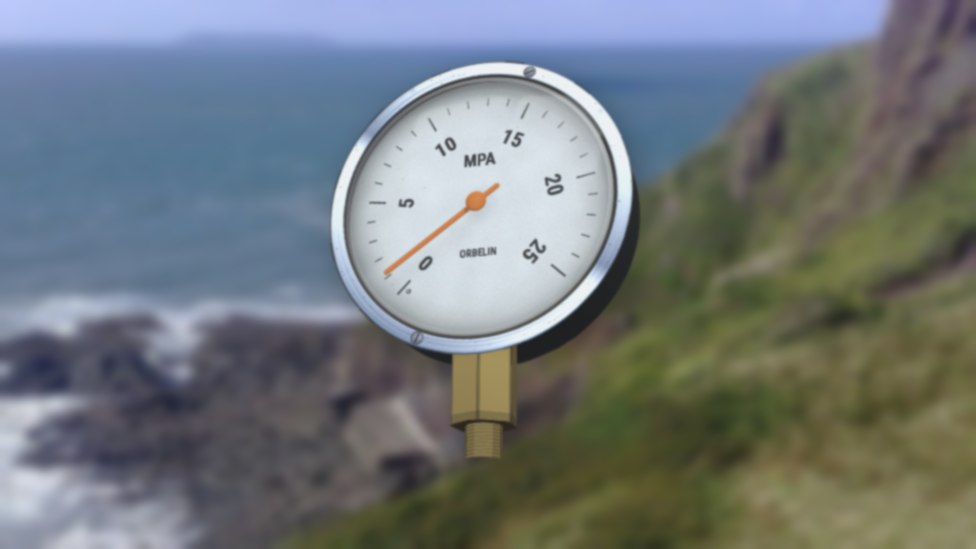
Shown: 1 MPa
